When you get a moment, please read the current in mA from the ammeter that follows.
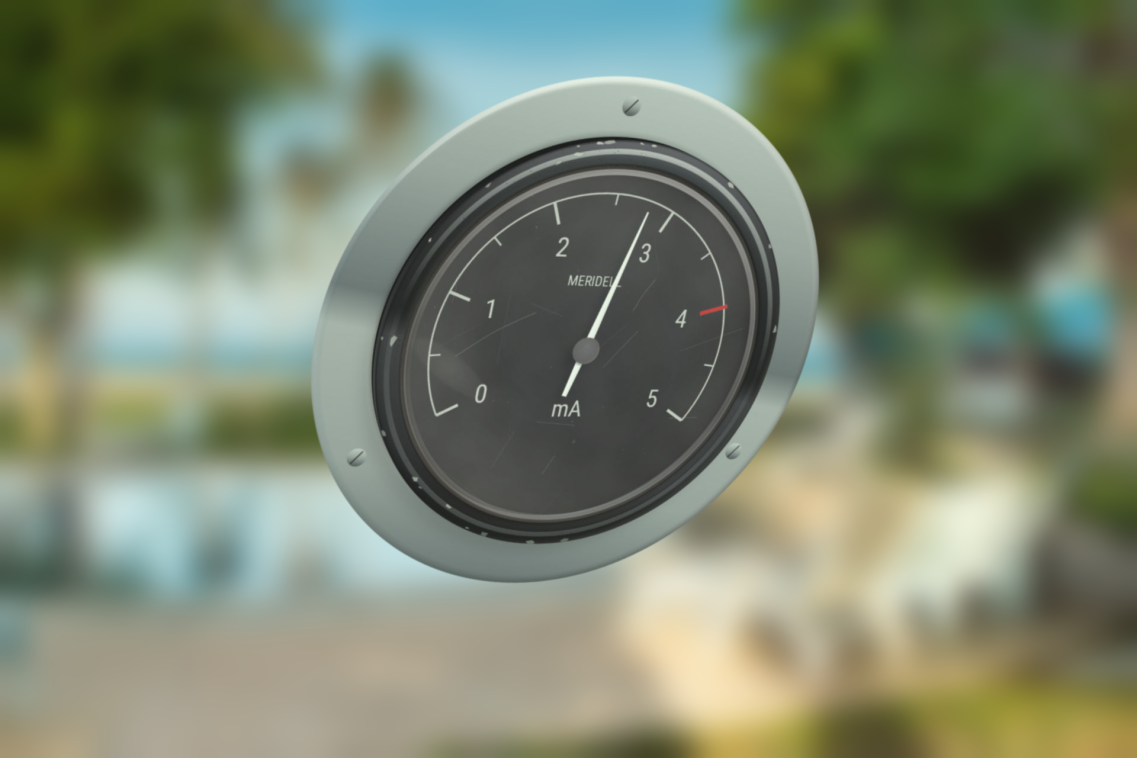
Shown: 2.75 mA
